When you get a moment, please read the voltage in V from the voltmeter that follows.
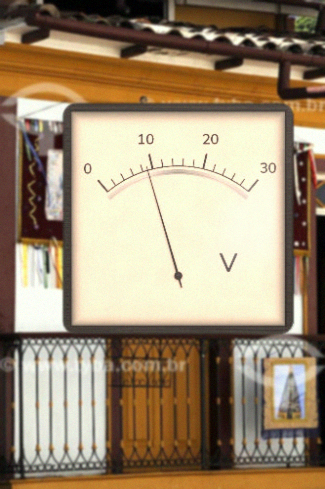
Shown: 9 V
